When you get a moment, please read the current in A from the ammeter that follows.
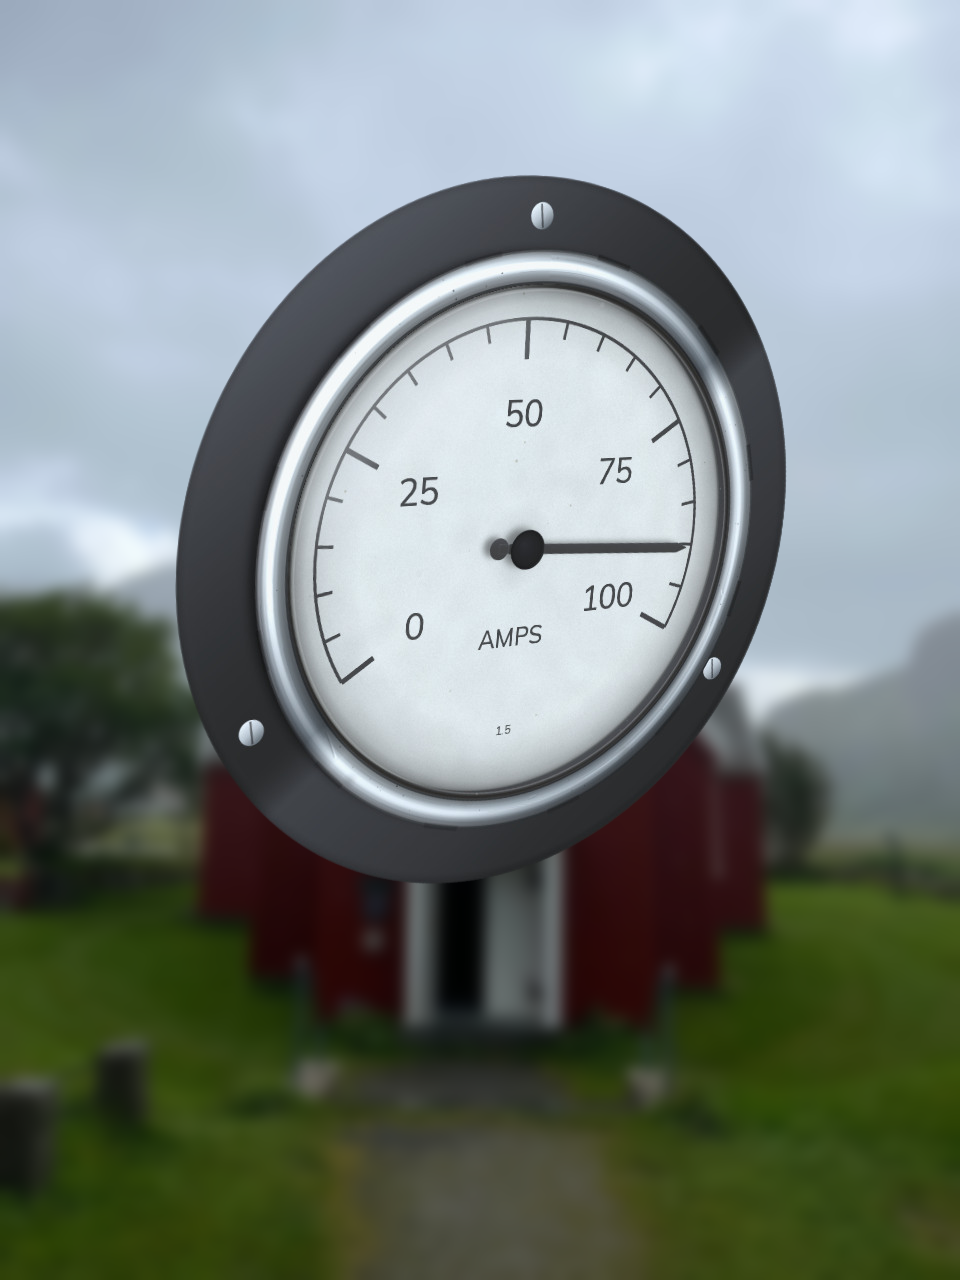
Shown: 90 A
